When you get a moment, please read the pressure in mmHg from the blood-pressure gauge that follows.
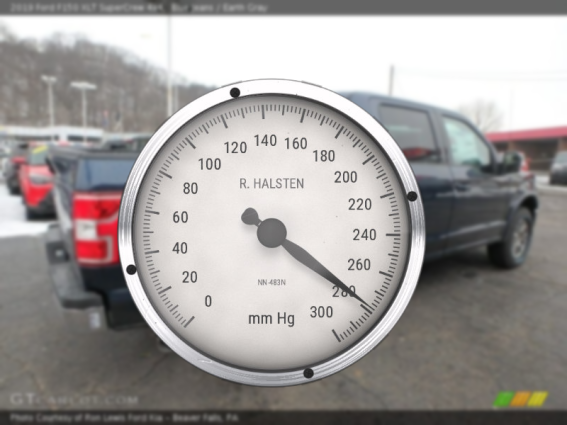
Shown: 278 mmHg
